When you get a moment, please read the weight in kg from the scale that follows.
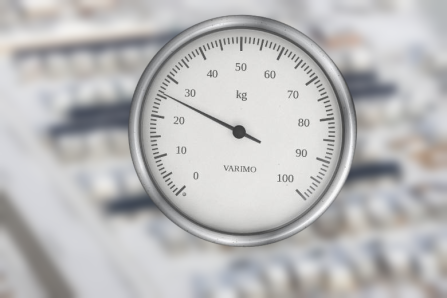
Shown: 26 kg
